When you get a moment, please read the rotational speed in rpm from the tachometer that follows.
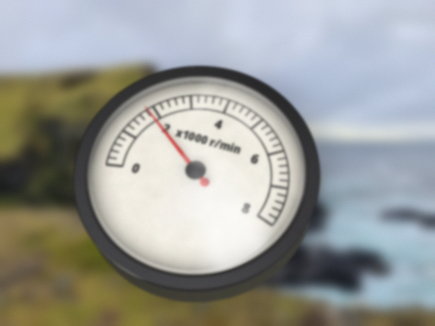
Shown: 1800 rpm
